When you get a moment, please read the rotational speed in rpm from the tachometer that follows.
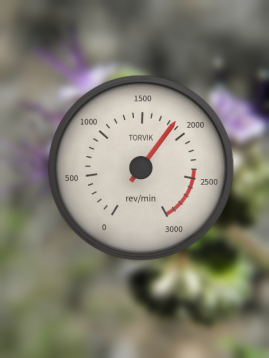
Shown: 1850 rpm
